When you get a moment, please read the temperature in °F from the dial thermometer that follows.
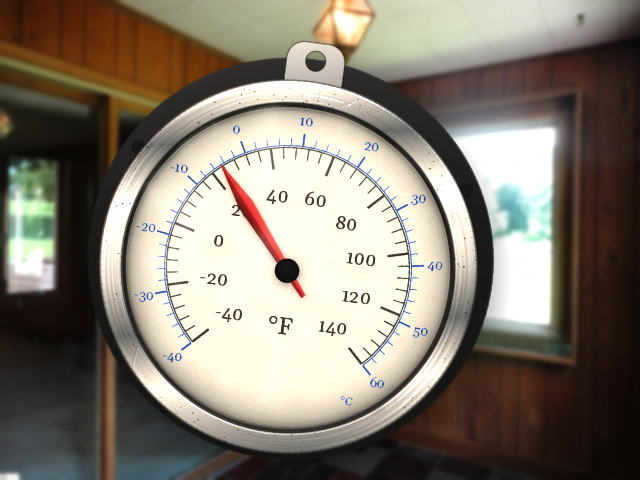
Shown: 24 °F
